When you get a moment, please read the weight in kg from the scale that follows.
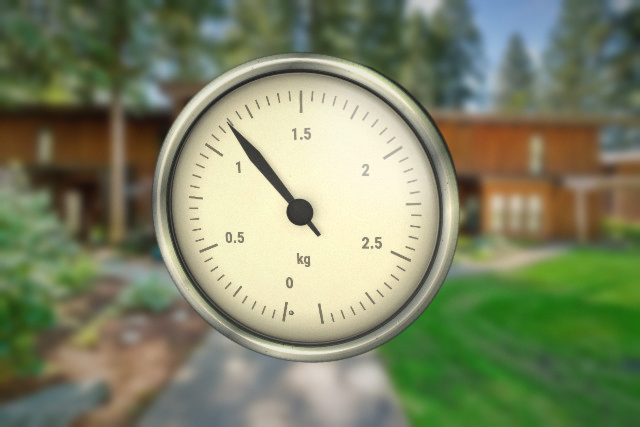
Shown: 1.15 kg
